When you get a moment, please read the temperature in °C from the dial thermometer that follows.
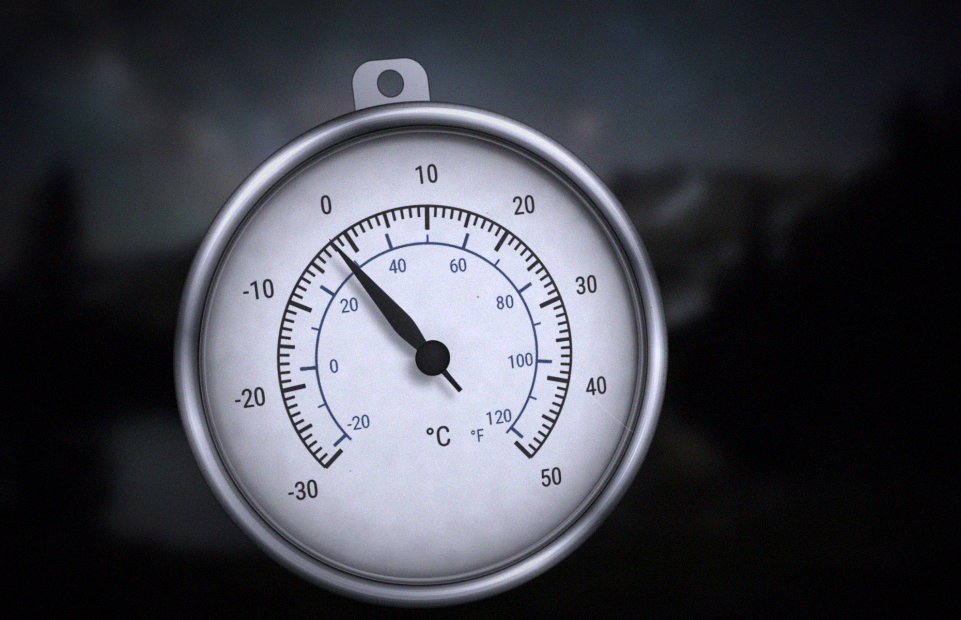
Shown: -2 °C
